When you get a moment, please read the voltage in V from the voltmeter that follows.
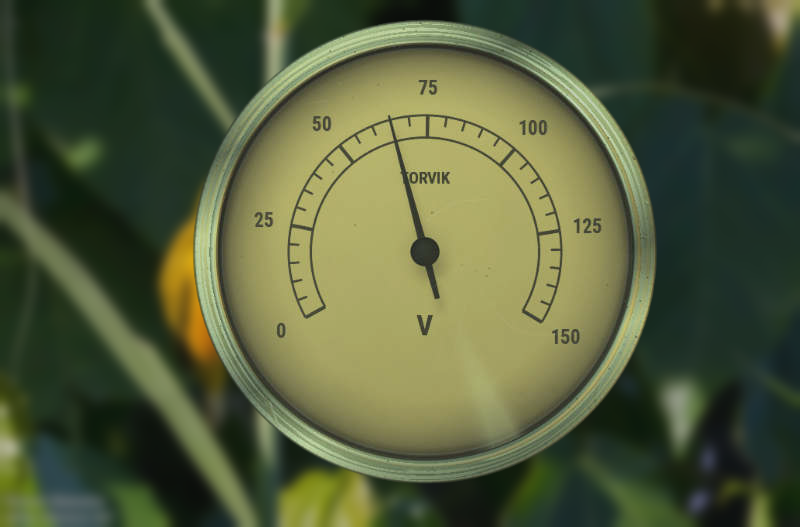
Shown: 65 V
